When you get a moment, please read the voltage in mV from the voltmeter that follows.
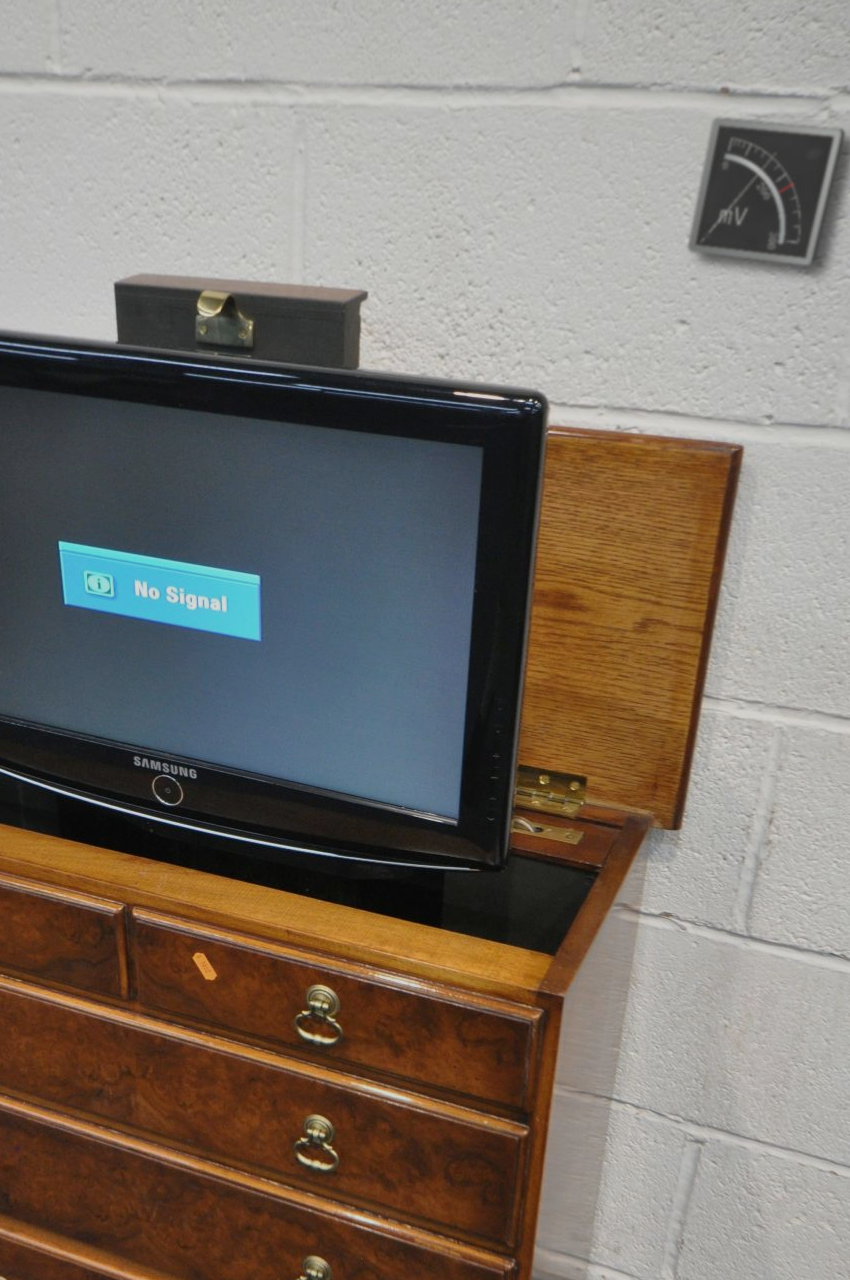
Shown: 160 mV
